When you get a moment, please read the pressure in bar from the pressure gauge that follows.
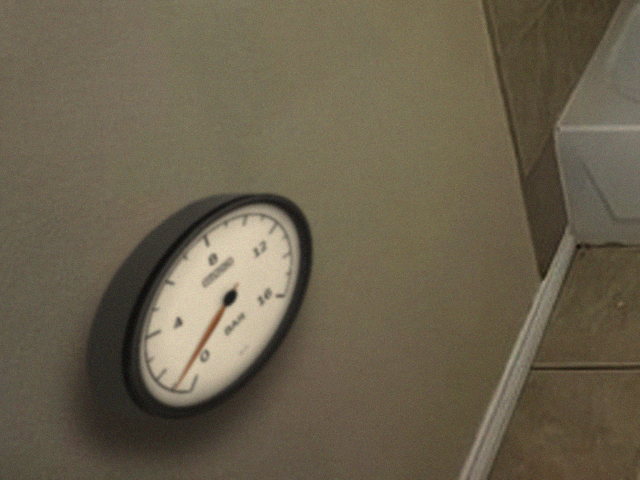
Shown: 1 bar
